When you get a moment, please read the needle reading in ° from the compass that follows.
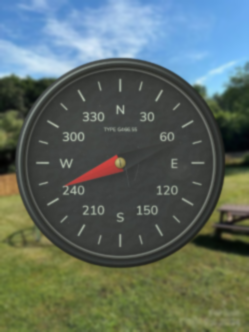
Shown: 247.5 °
